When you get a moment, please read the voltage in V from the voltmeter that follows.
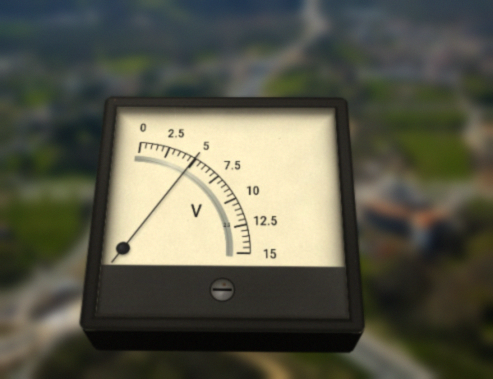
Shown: 5 V
